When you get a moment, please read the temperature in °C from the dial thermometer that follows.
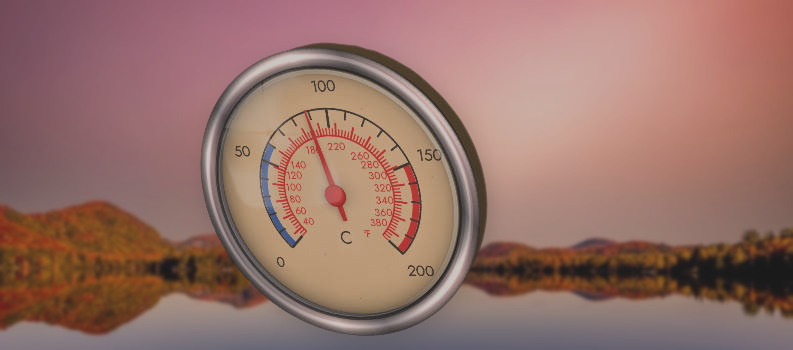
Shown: 90 °C
